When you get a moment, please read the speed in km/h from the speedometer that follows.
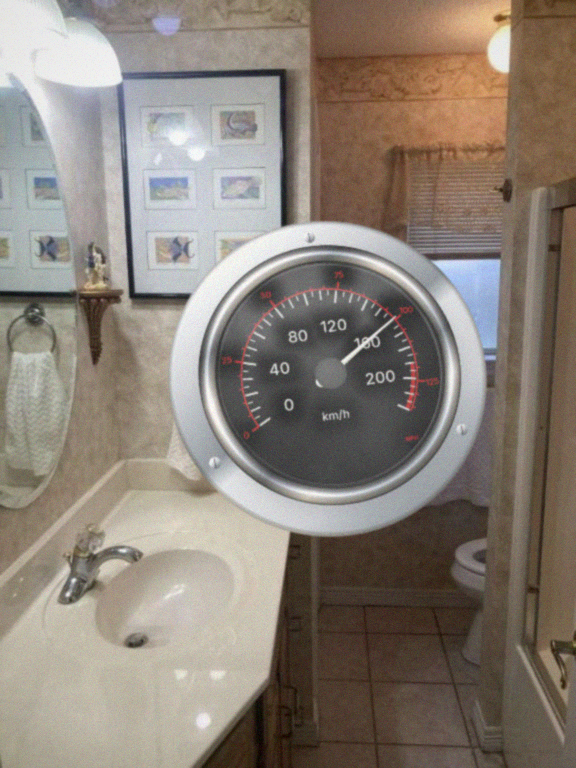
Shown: 160 km/h
